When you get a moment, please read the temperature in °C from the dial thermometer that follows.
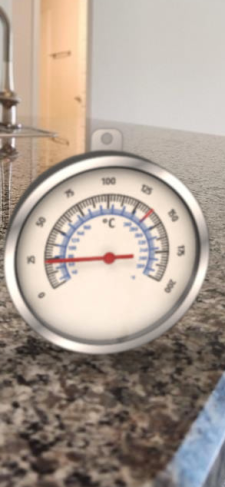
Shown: 25 °C
